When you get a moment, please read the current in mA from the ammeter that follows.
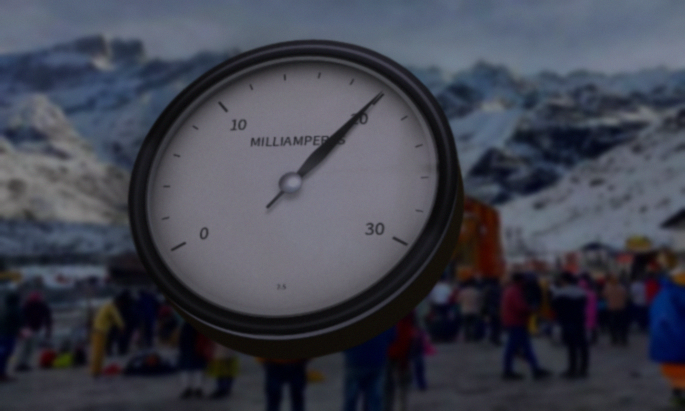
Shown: 20 mA
